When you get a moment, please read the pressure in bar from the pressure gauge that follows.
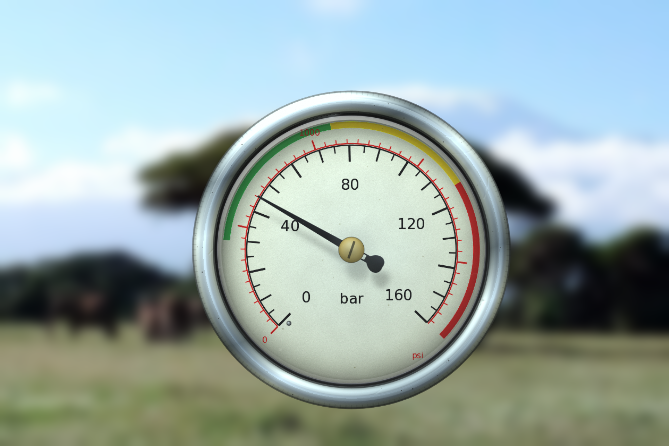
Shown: 45 bar
